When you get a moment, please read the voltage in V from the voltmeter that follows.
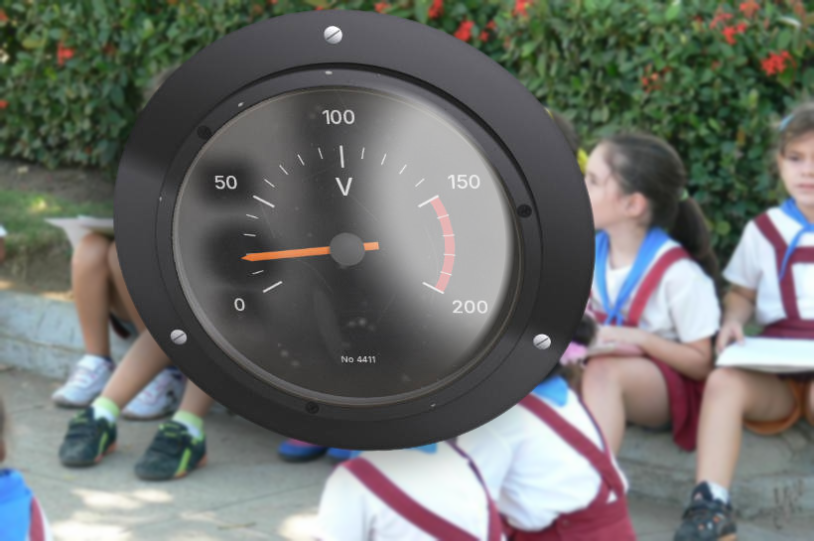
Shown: 20 V
